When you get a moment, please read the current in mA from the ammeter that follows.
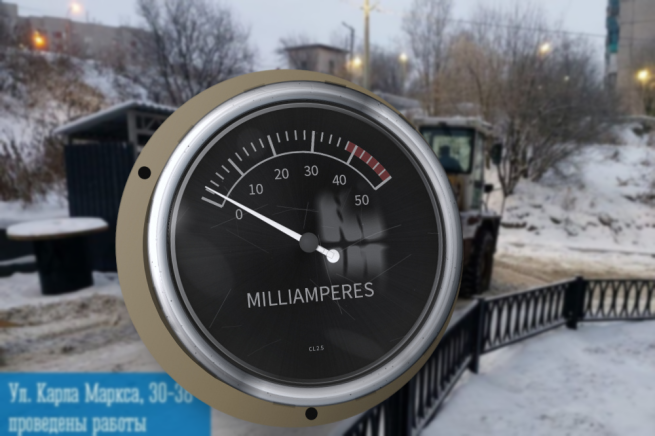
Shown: 2 mA
